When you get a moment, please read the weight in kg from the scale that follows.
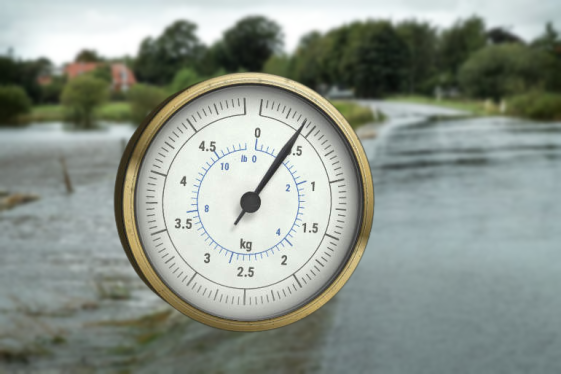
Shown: 0.4 kg
